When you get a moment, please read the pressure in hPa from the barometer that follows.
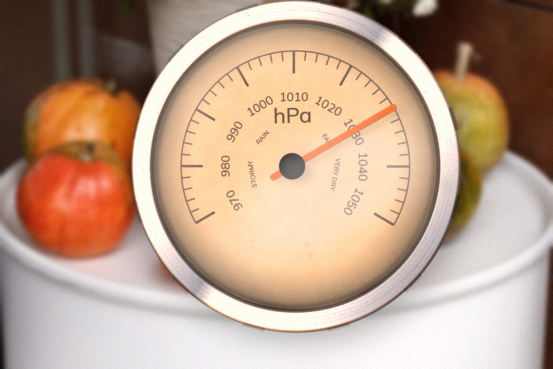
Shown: 1030 hPa
